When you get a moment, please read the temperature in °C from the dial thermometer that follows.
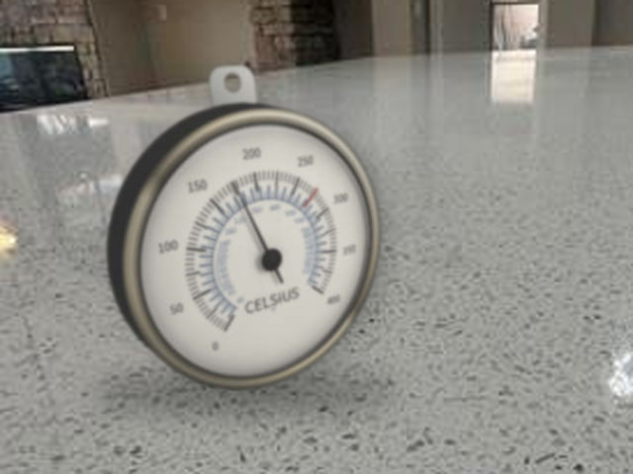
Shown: 175 °C
